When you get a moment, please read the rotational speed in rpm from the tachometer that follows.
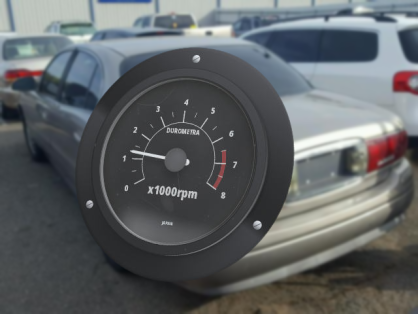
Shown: 1250 rpm
